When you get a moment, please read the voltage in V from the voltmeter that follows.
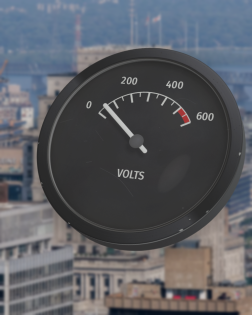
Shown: 50 V
